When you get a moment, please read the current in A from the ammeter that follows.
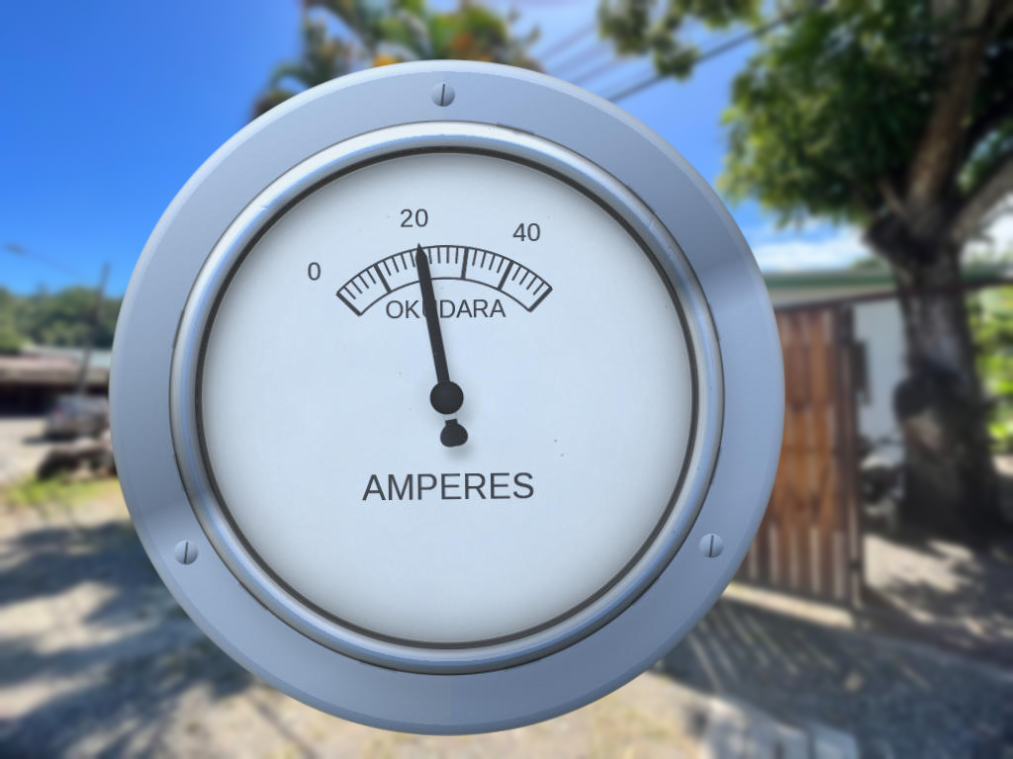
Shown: 20 A
